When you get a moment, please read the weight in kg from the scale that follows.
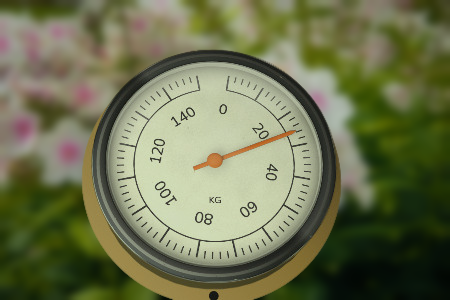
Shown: 26 kg
